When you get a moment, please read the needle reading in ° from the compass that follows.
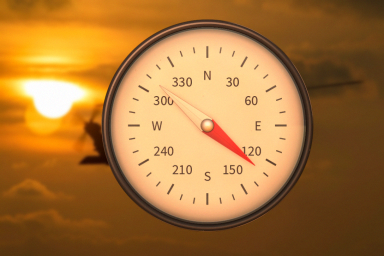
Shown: 130 °
